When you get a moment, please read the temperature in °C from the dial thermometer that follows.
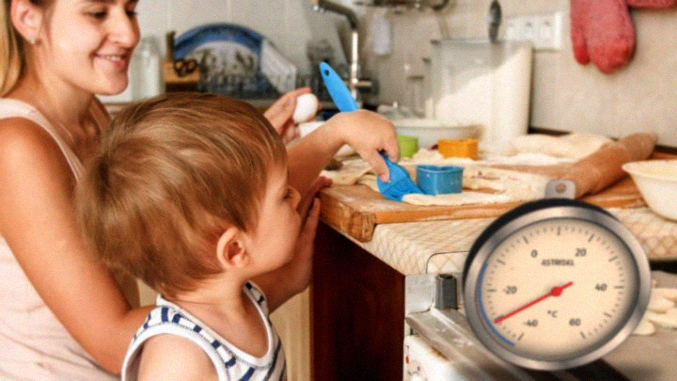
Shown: -30 °C
